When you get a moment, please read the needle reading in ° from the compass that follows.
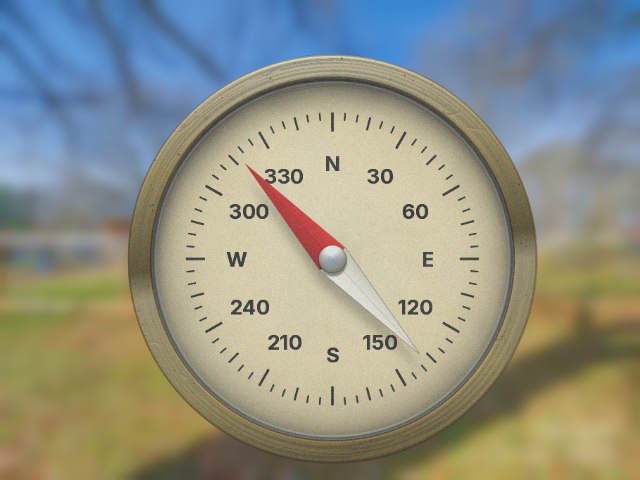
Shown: 317.5 °
